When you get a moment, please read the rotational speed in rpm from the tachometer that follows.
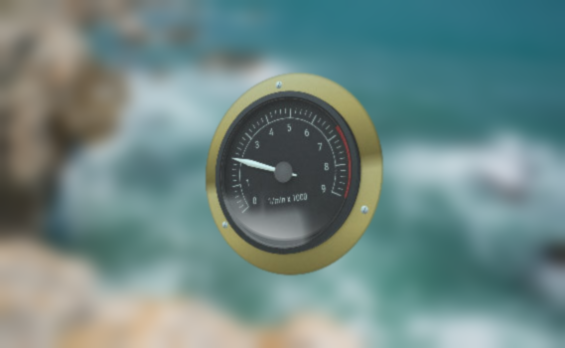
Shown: 2000 rpm
